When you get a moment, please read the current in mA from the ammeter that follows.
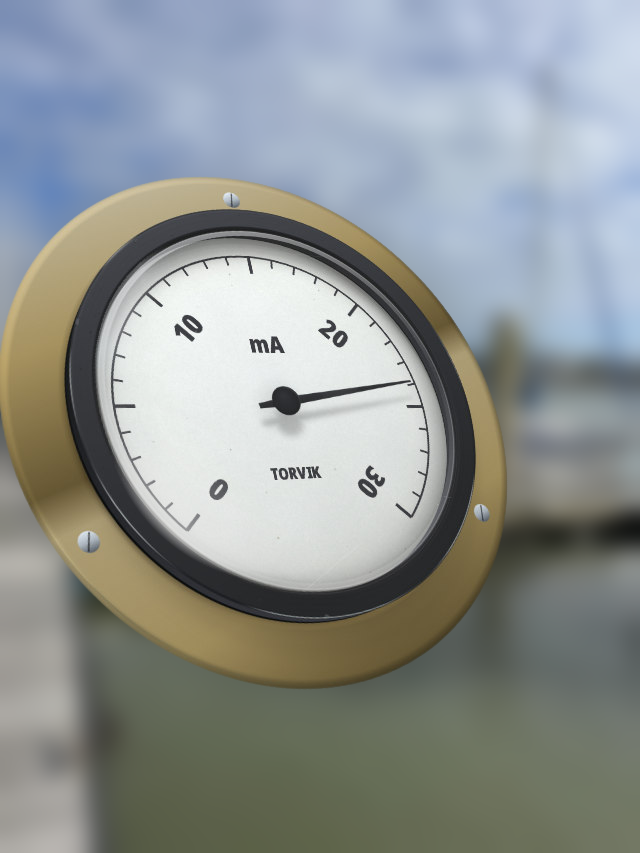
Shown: 24 mA
